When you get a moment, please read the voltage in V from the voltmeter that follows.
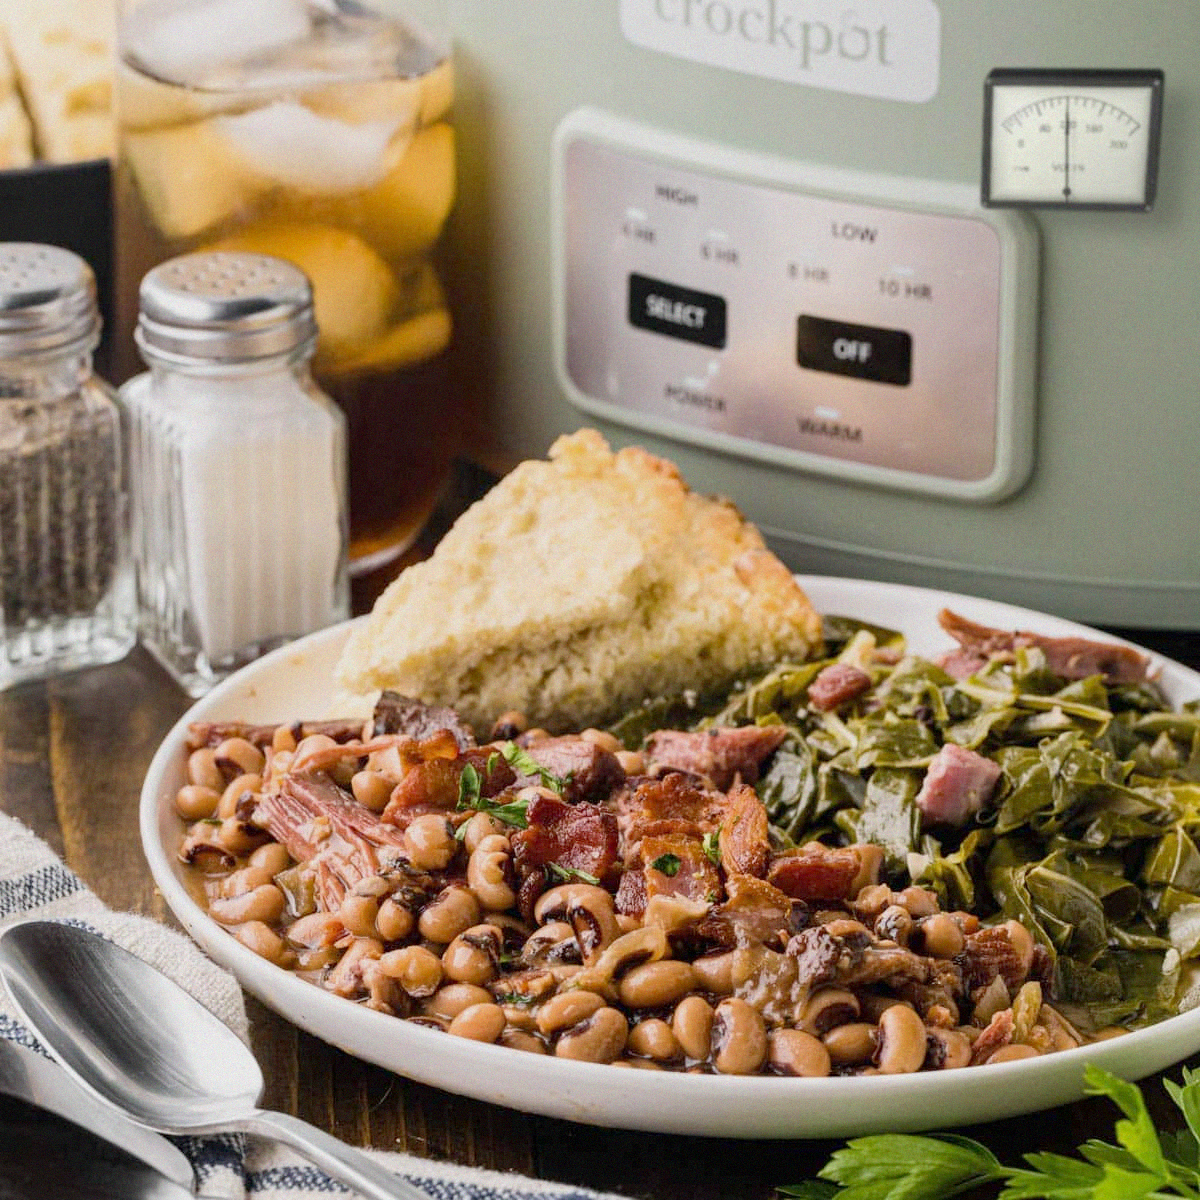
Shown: 120 V
